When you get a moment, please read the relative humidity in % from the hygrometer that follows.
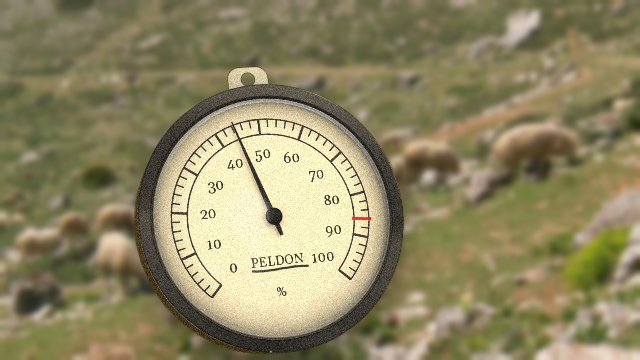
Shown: 44 %
